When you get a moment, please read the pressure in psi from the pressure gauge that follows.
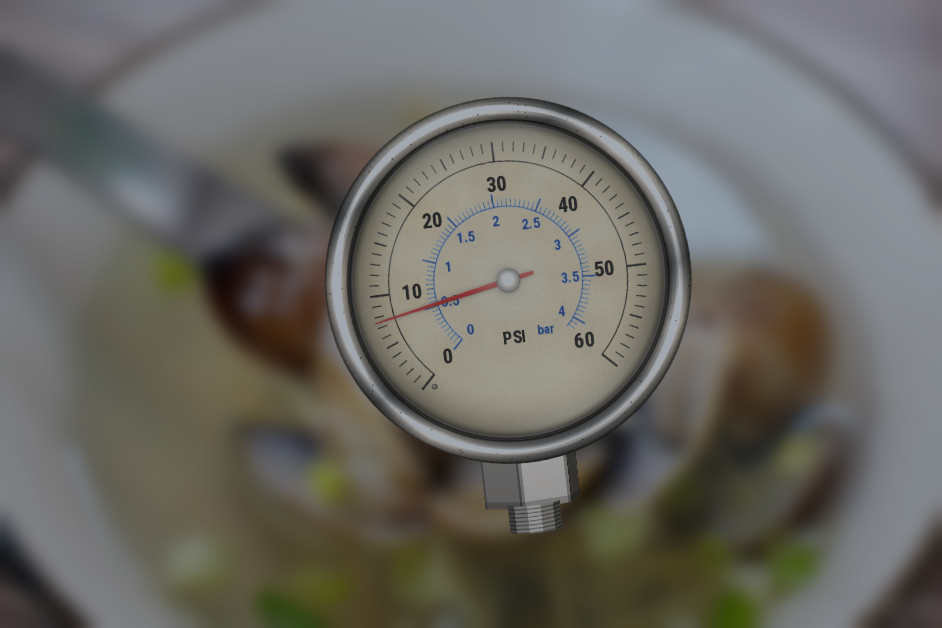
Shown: 7.5 psi
